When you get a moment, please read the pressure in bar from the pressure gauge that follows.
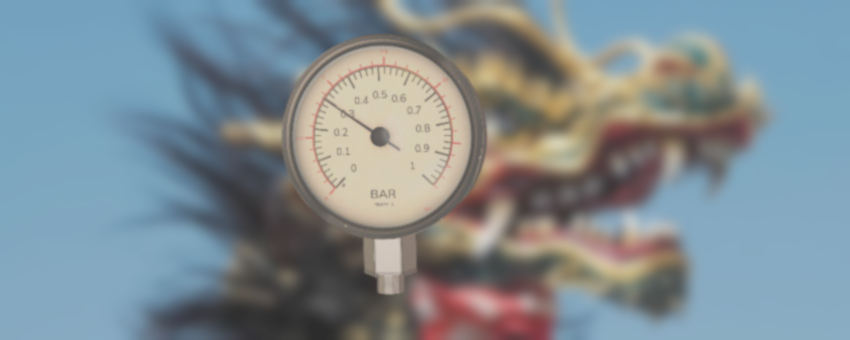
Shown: 0.3 bar
